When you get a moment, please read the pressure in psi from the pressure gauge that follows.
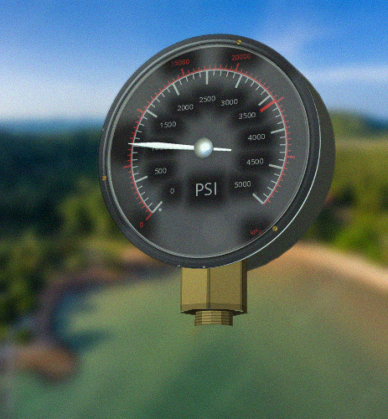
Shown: 1000 psi
